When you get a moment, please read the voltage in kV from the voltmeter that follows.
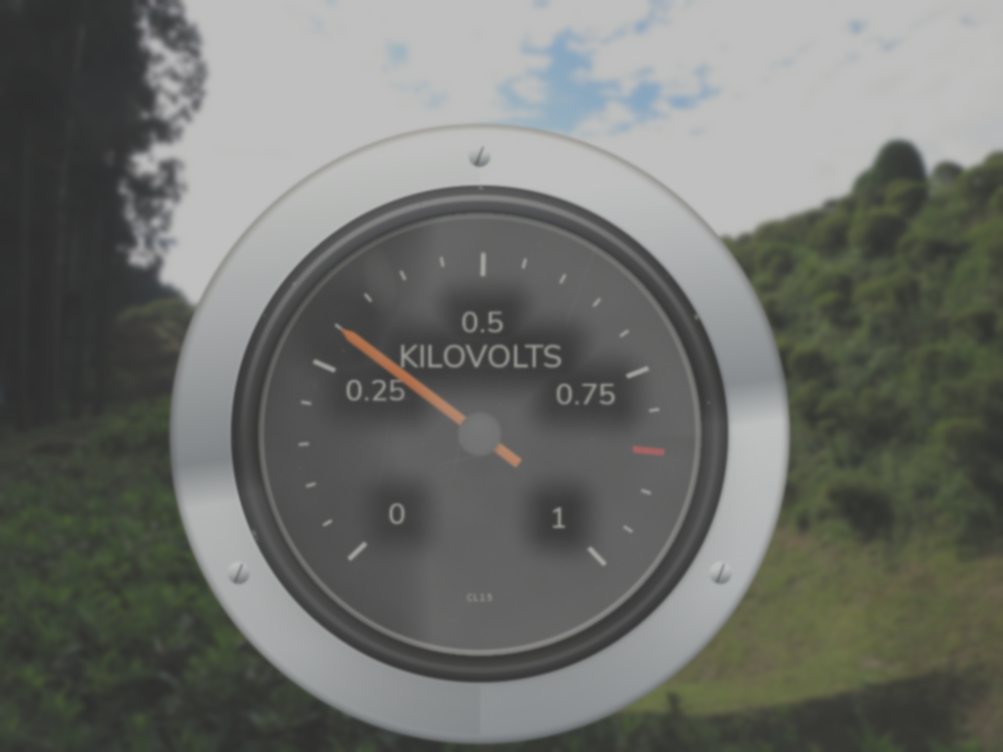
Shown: 0.3 kV
